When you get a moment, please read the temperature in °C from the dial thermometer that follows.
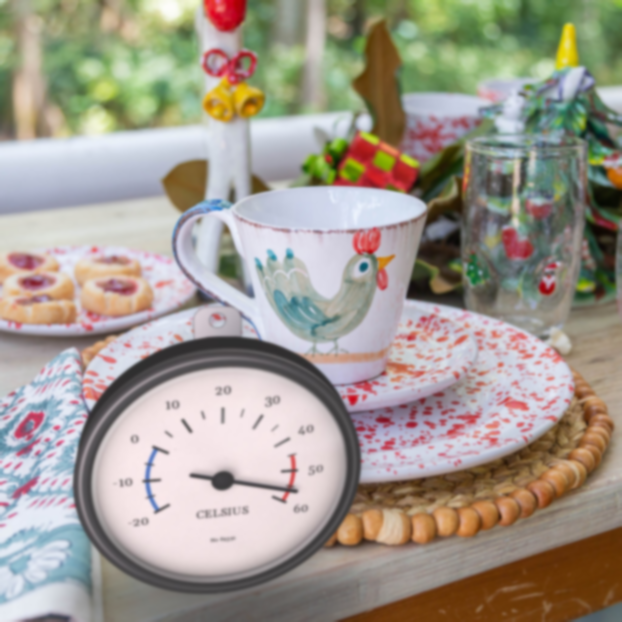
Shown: 55 °C
